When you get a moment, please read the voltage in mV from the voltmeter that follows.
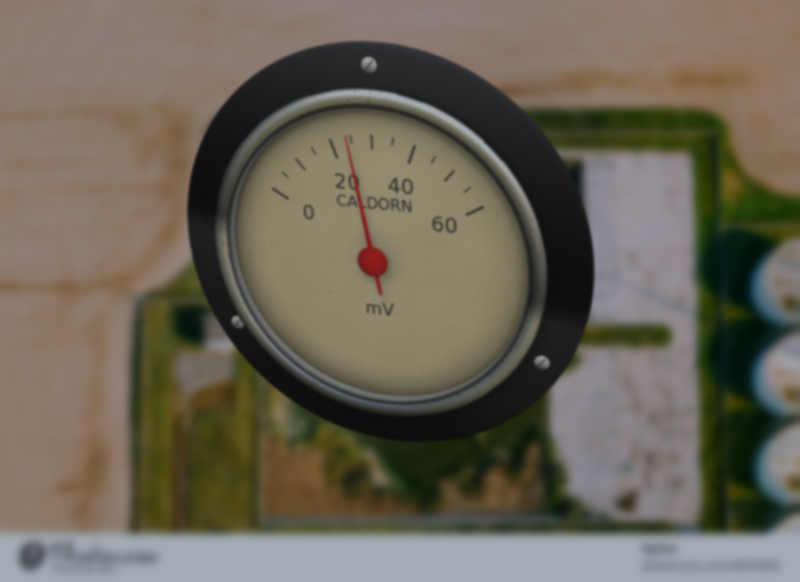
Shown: 25 mV
